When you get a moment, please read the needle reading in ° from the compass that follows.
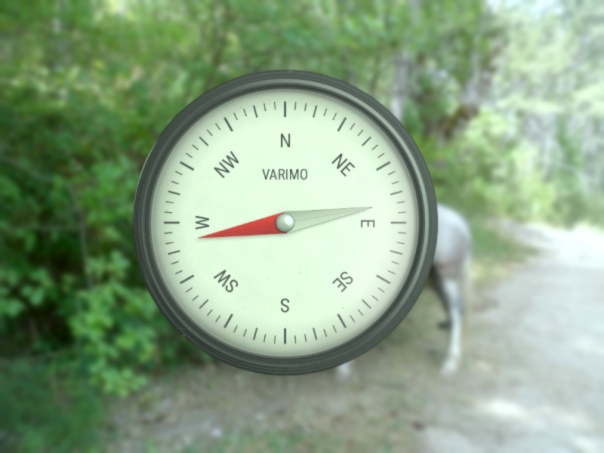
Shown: 260 °
